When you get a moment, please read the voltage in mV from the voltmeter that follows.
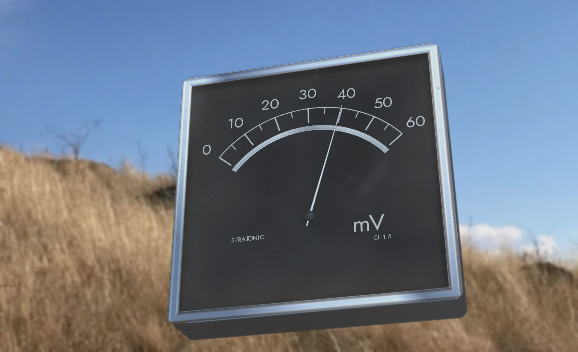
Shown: 40 mV
